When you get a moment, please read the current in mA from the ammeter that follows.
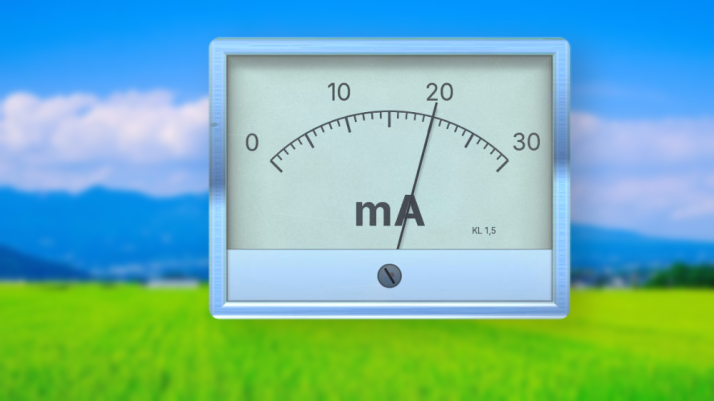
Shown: 20 mA
